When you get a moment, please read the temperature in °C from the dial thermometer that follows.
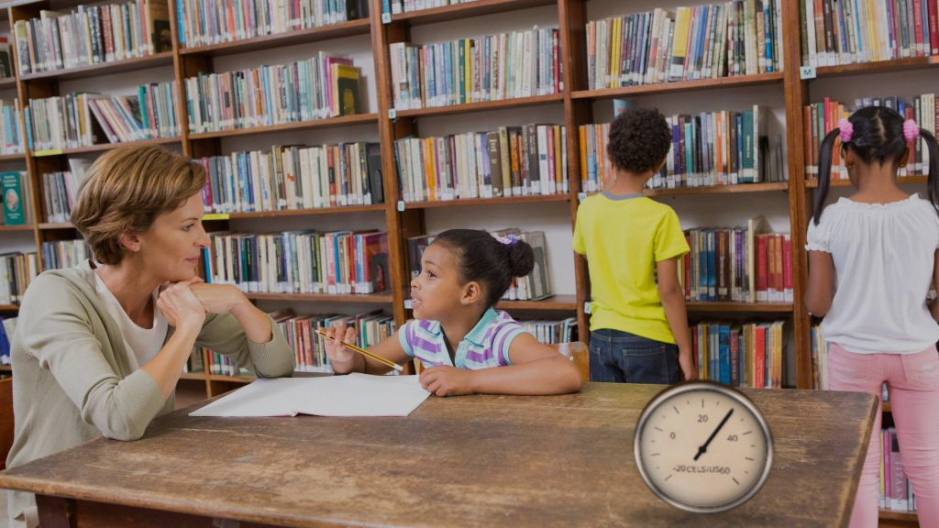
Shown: 30 °C
